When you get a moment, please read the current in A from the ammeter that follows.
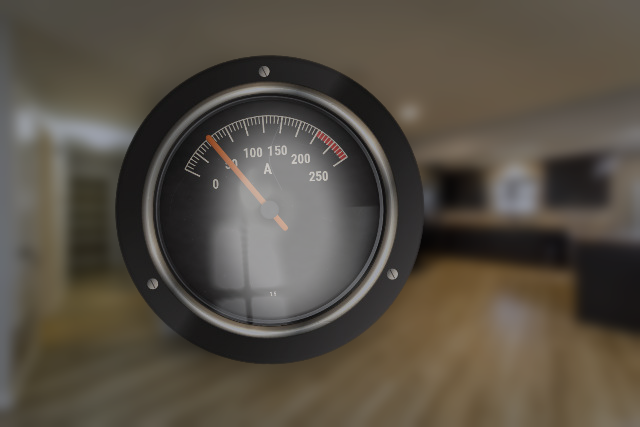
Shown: 50 A
